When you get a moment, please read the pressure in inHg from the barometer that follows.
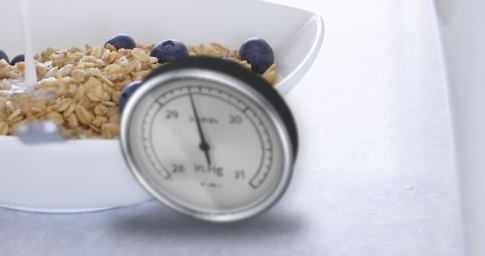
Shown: 29.4 inHg
